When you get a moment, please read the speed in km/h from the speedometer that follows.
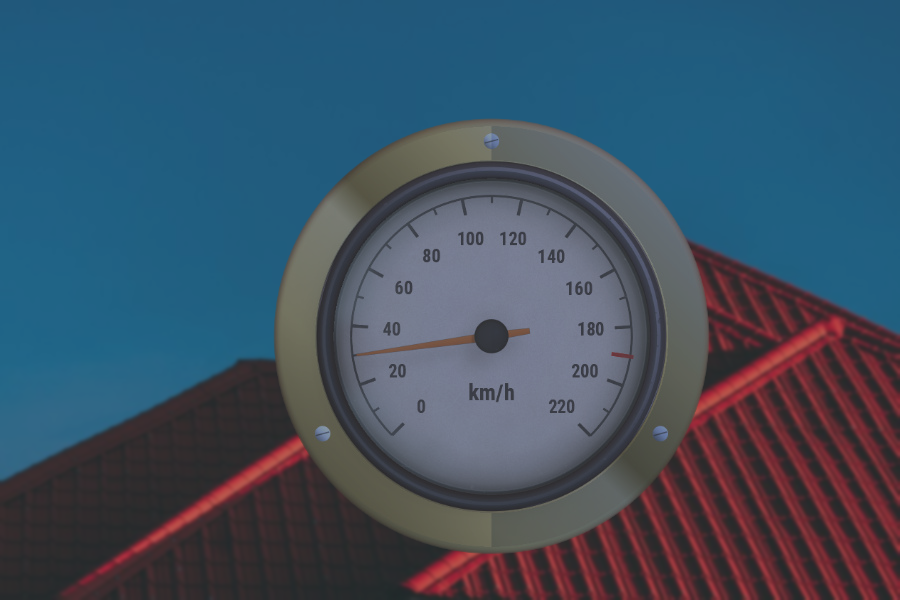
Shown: 30 km/h
